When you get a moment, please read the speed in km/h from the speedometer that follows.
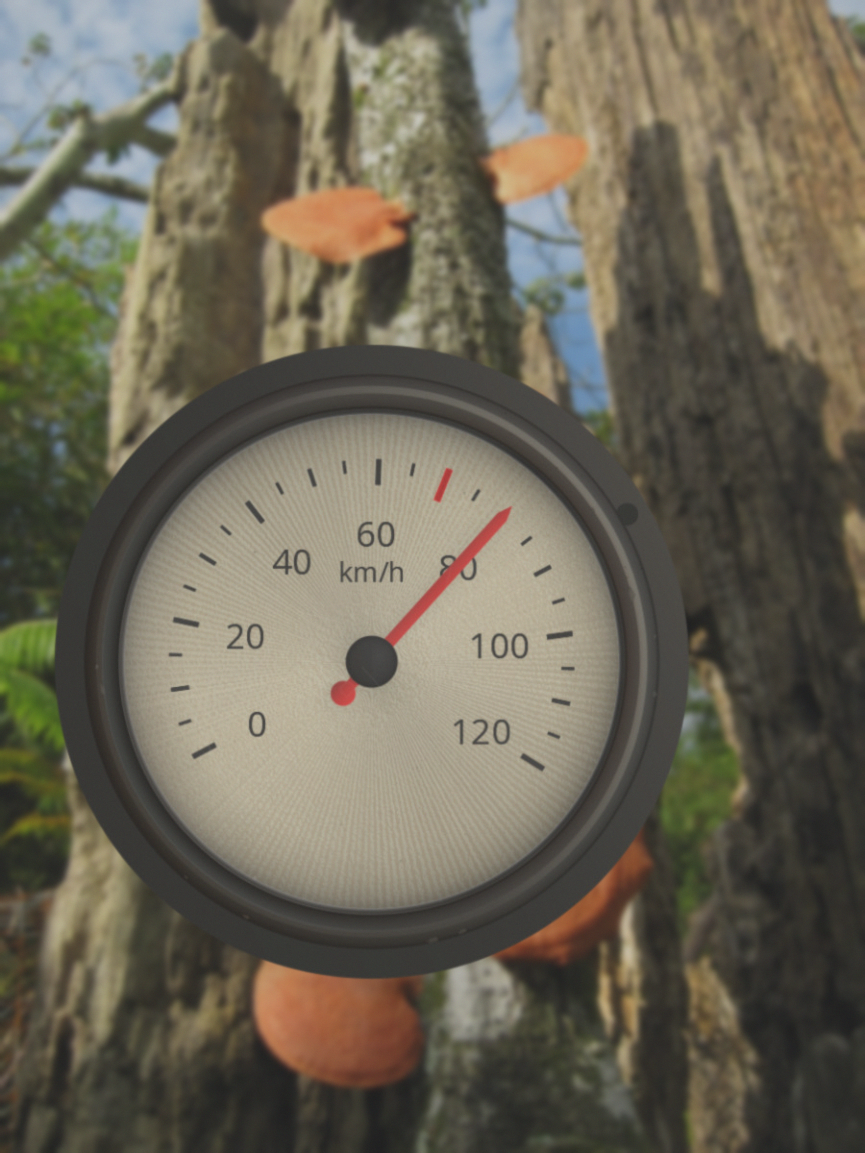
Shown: 80 km/h
